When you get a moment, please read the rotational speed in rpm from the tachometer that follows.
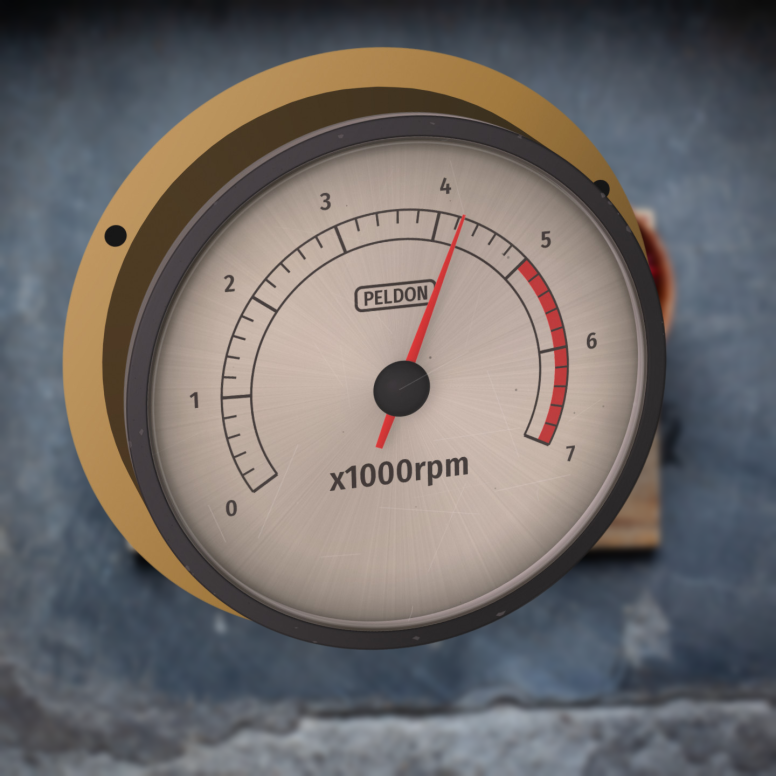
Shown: 4200 rpm
